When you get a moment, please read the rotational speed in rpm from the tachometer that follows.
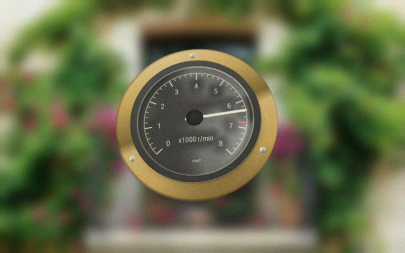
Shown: 6400 rpm
